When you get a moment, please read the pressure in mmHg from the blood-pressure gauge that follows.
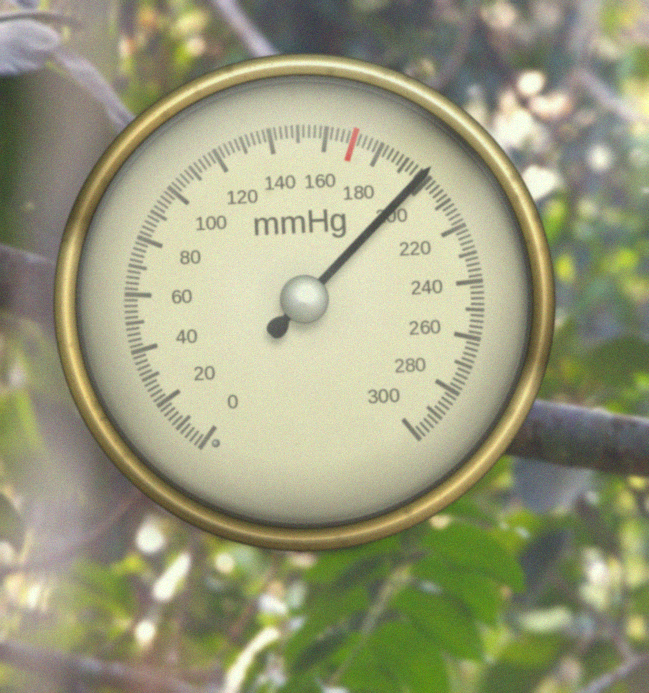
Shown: 198 mmHg
